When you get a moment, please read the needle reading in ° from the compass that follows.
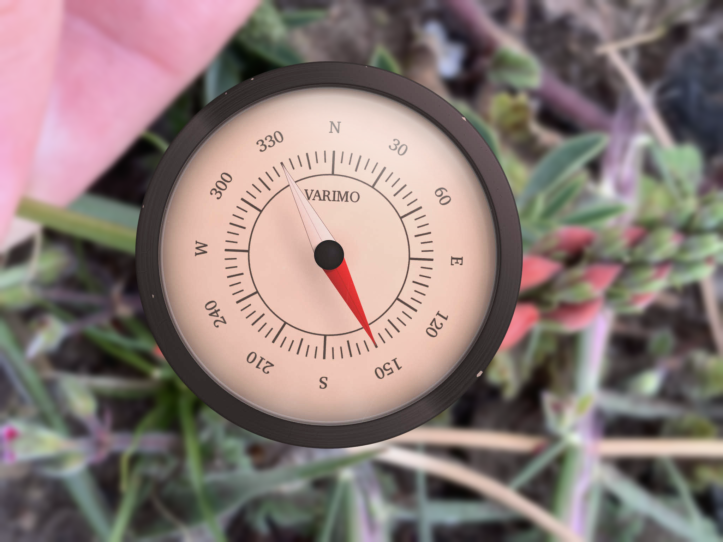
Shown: 150 °
